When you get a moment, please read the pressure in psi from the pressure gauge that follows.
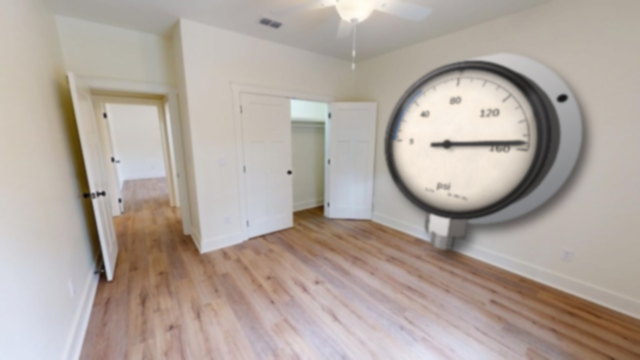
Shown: 155 psi
